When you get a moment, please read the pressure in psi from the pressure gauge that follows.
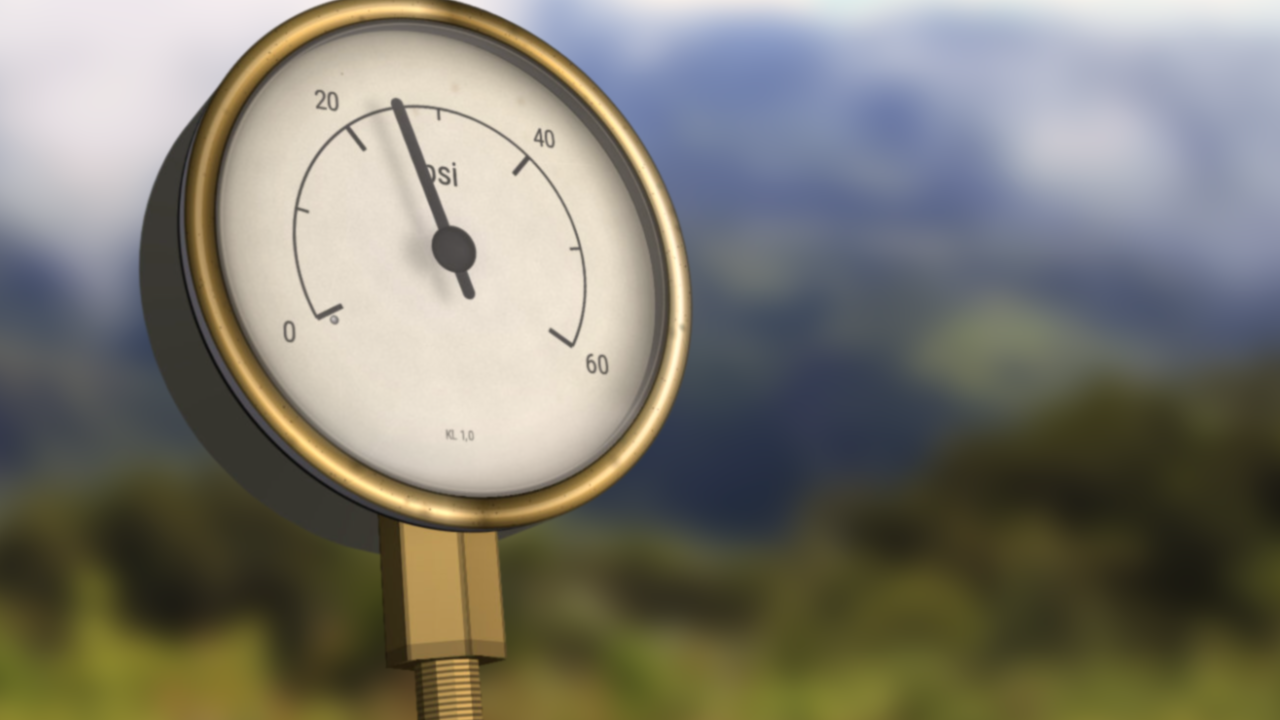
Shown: 25 psi
